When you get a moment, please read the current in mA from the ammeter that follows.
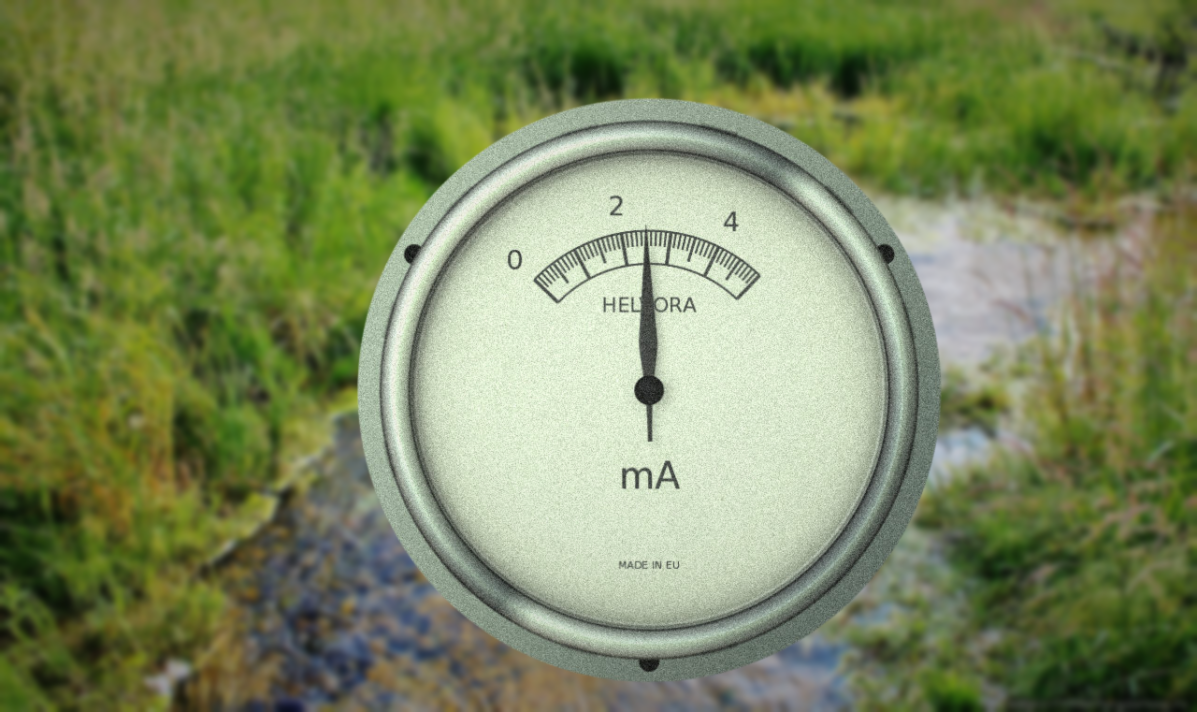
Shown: 2.5 mA
